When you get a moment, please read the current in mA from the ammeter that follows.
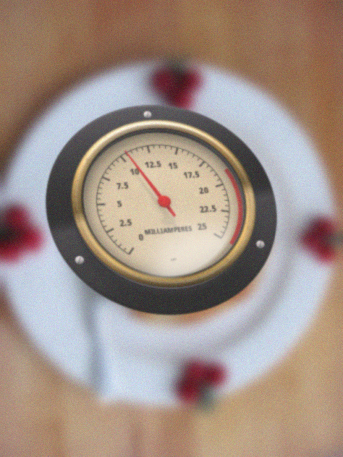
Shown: 10.5 mA
